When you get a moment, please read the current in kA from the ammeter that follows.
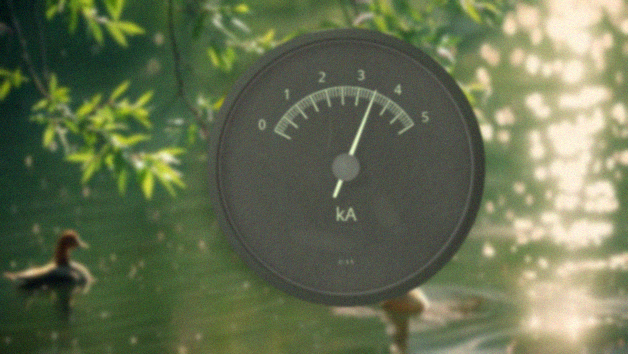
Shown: 3.5 kA
